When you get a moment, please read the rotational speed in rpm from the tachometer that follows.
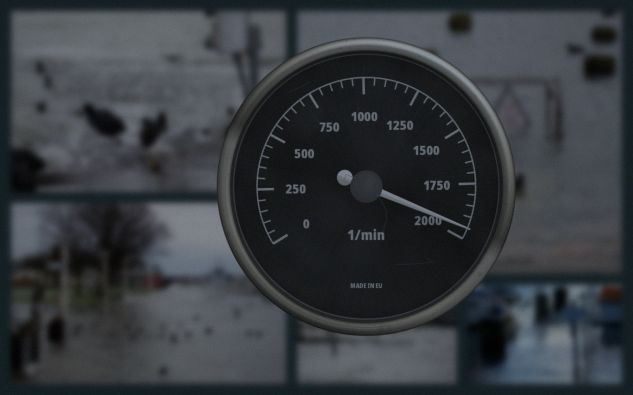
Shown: 1950 rpm
